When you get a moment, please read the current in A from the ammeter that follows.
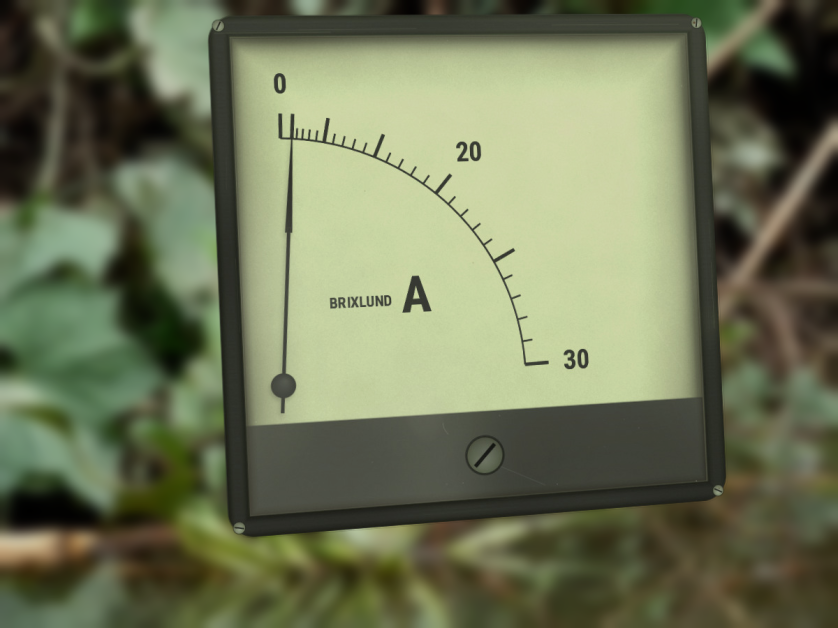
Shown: 5 A
